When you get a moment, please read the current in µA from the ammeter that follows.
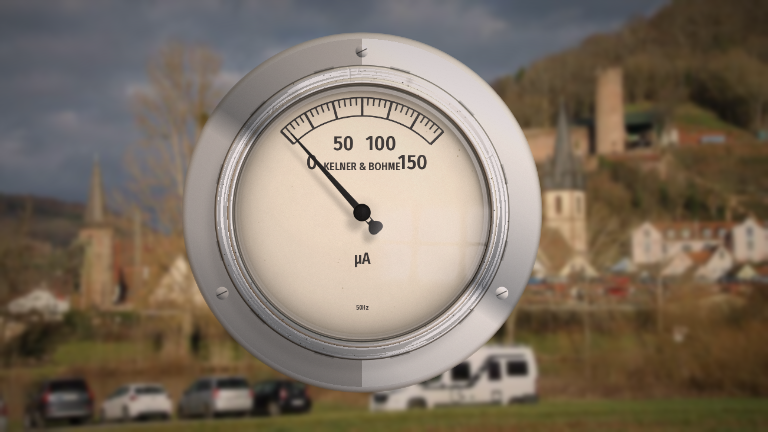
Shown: 5 µA
